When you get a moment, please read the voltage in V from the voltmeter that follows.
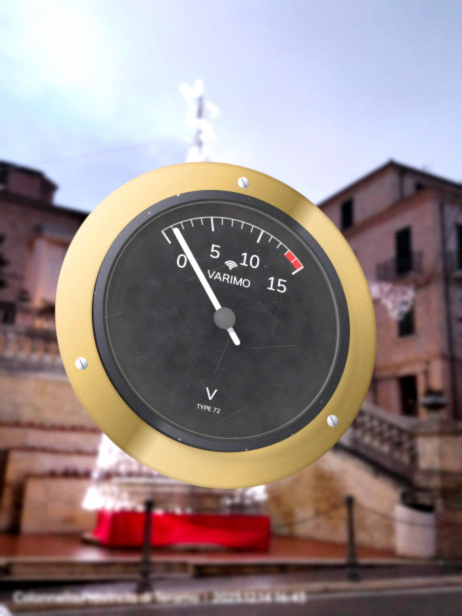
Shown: 1 V
